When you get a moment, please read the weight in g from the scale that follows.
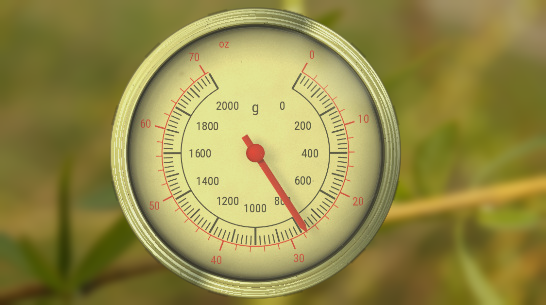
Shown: 780 g
